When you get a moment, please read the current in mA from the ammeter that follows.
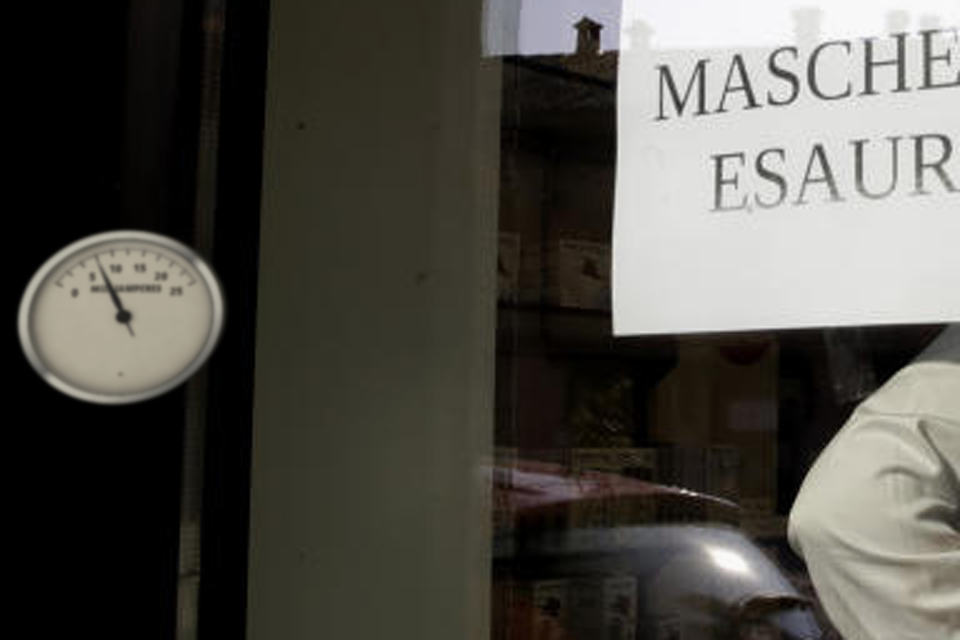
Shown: 7.5 mA
